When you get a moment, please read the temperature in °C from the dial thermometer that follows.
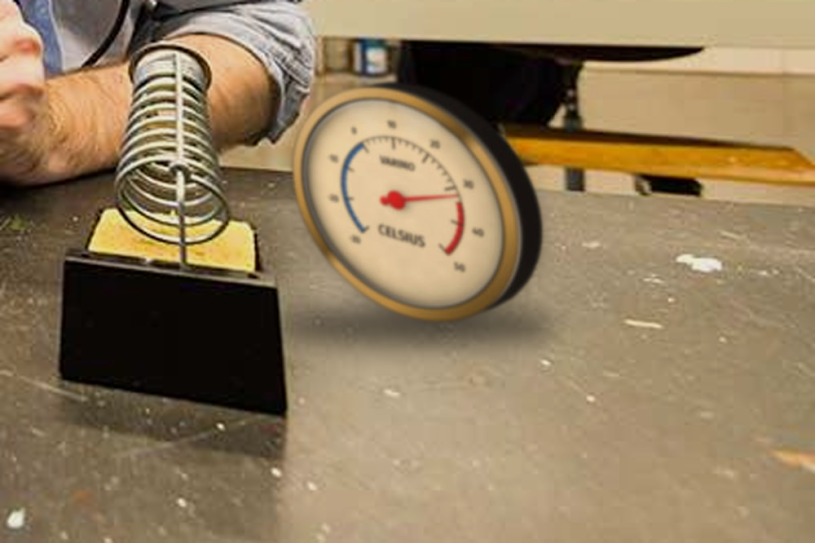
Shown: 32 °C
